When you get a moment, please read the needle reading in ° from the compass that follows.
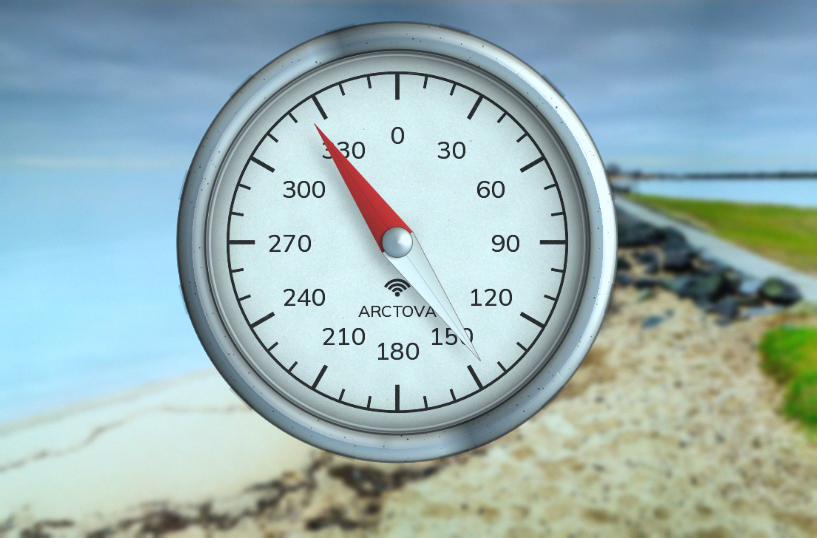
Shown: 325 °
